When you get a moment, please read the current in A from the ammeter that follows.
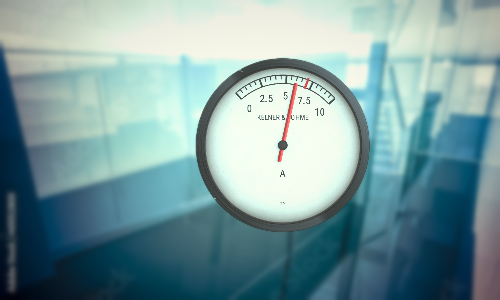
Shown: 6 A
